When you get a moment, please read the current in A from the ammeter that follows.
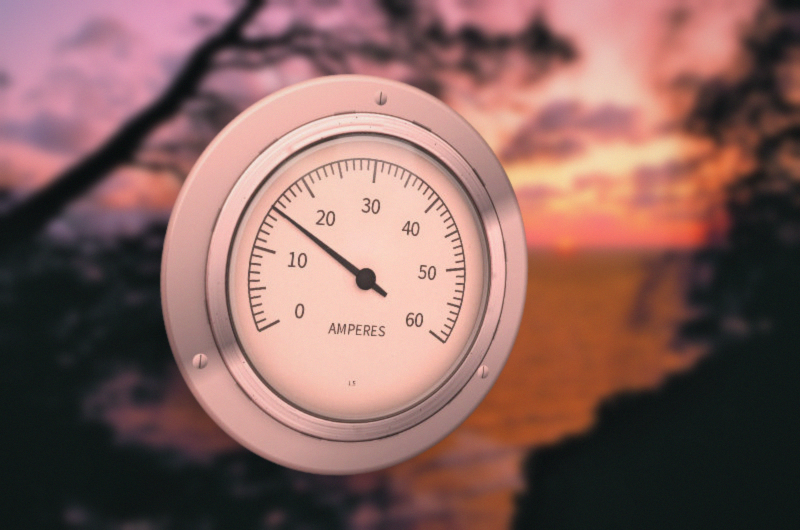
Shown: 15 A
